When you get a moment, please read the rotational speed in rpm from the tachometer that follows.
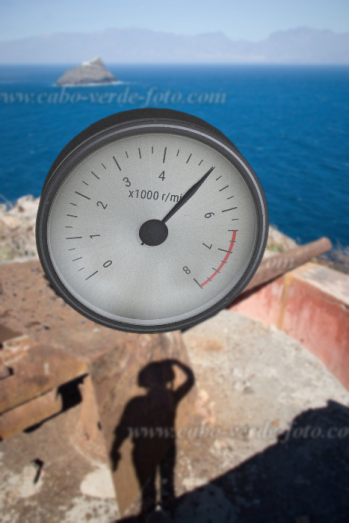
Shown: 5000 rpm
